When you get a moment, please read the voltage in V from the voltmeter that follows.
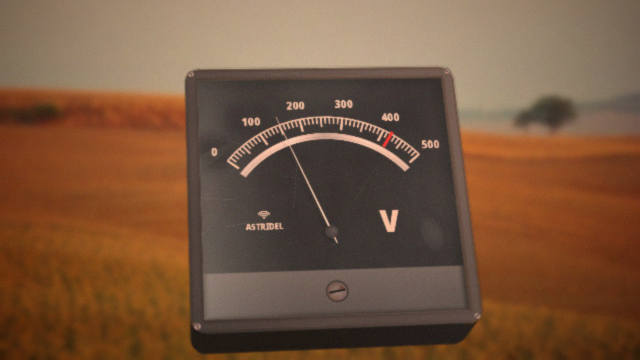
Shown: 150 V
